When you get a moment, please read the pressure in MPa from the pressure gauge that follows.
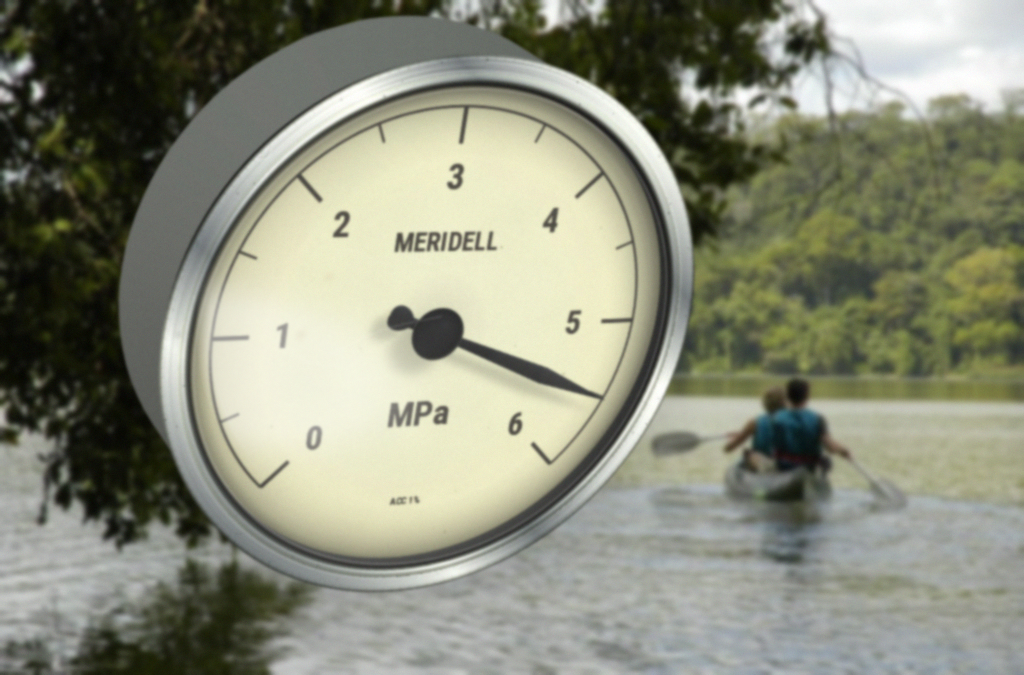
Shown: 5.5 MPa
